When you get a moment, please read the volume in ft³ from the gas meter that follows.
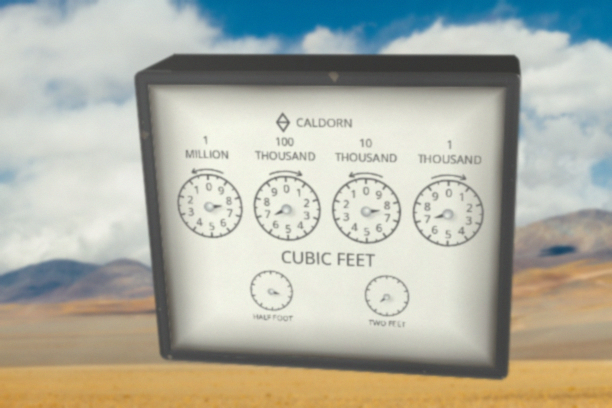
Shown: 767700 ft³
